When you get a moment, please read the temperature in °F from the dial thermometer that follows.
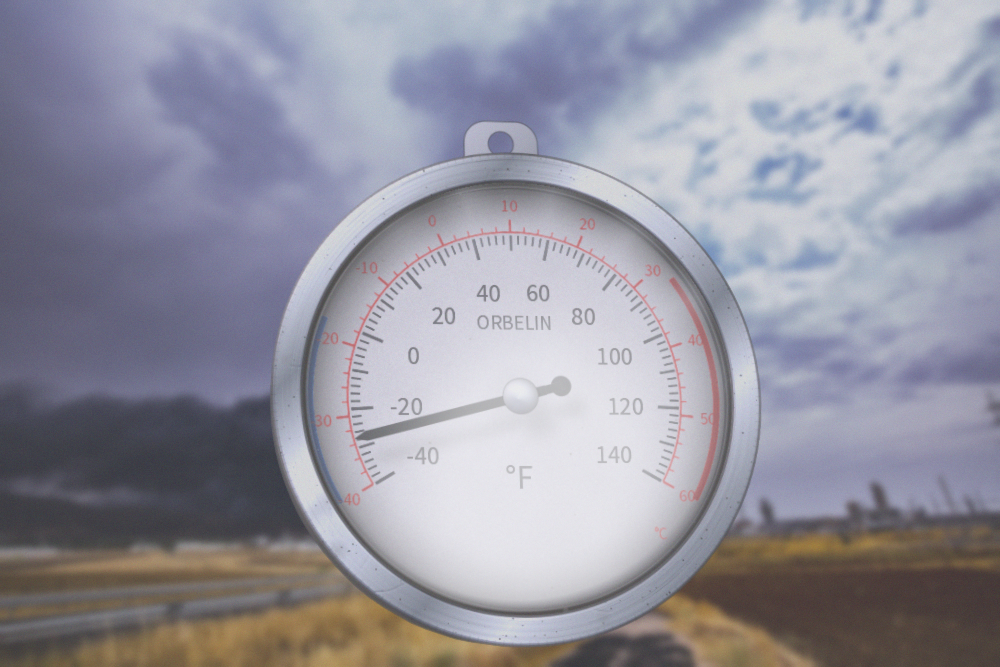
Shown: -28 °F
